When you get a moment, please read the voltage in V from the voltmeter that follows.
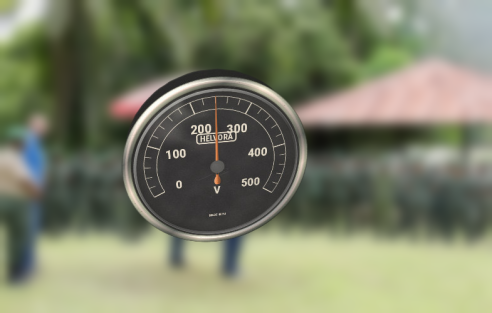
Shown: 240 V
